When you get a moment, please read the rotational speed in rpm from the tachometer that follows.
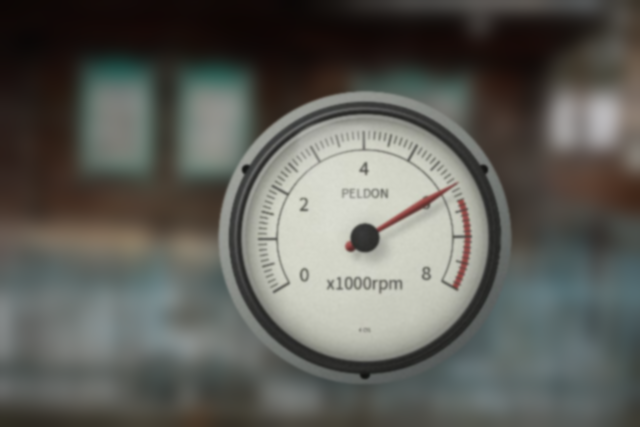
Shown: 6000 rpm
